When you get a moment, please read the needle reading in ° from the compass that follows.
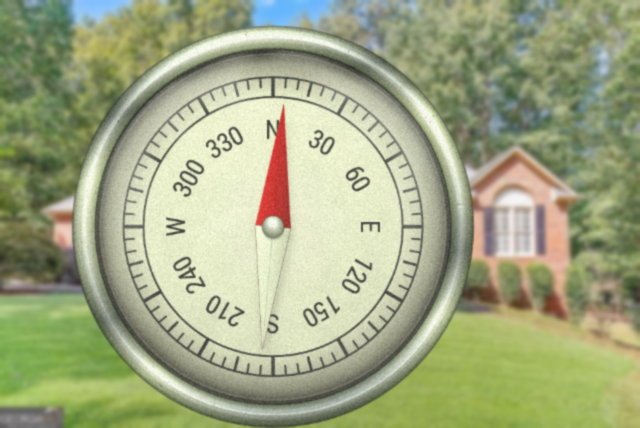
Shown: 5 °
